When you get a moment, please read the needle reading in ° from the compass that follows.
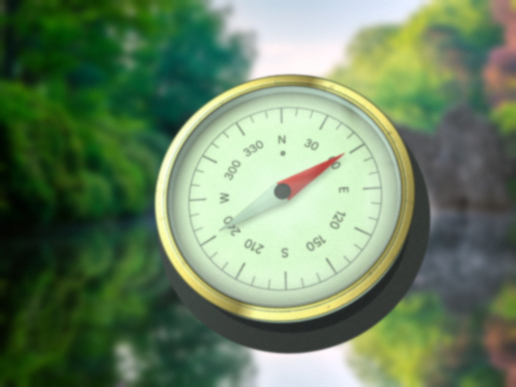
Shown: 60 °
